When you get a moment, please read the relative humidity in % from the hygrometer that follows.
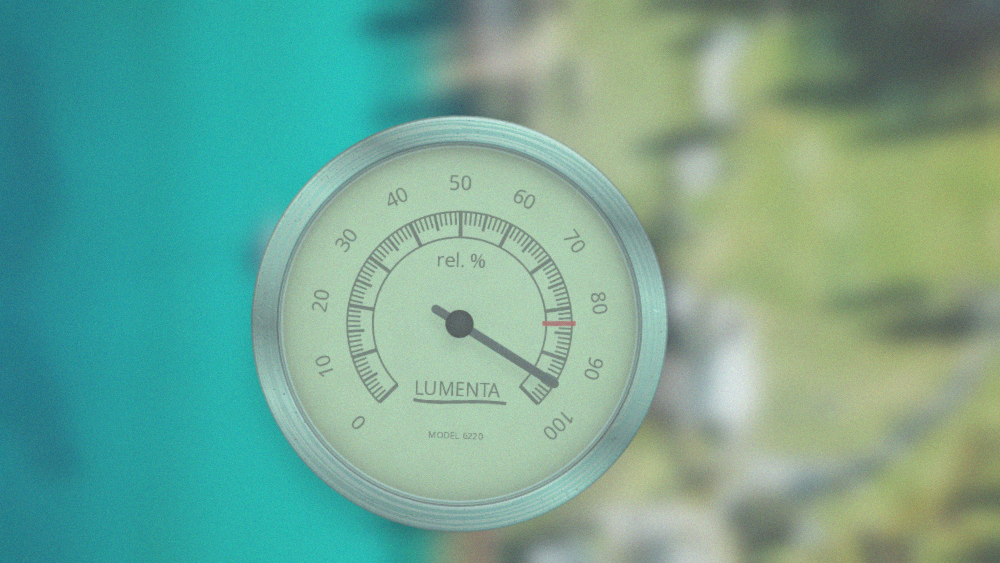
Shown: 95 %
